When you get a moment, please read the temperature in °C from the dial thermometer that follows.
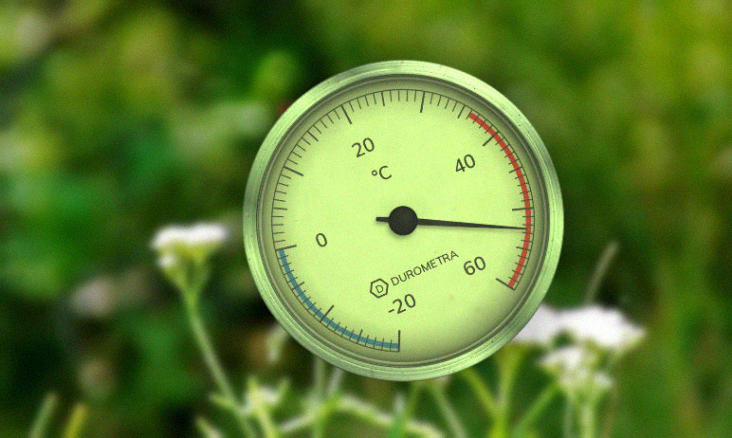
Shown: 52.5 °C
